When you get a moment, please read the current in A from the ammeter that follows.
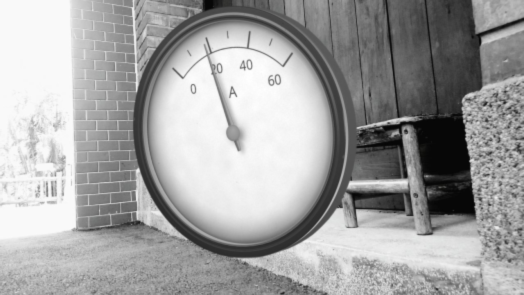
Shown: 20 A
